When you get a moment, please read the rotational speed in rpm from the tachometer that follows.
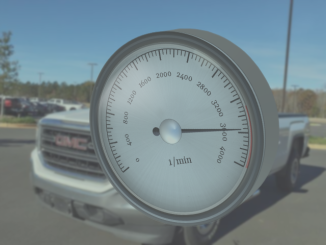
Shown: 3550 rpm
